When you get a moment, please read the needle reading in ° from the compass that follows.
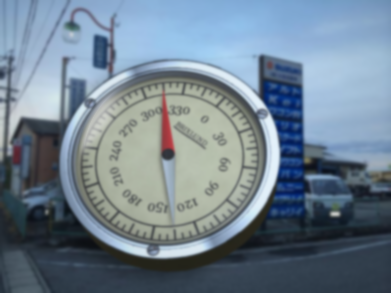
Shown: 315 °
